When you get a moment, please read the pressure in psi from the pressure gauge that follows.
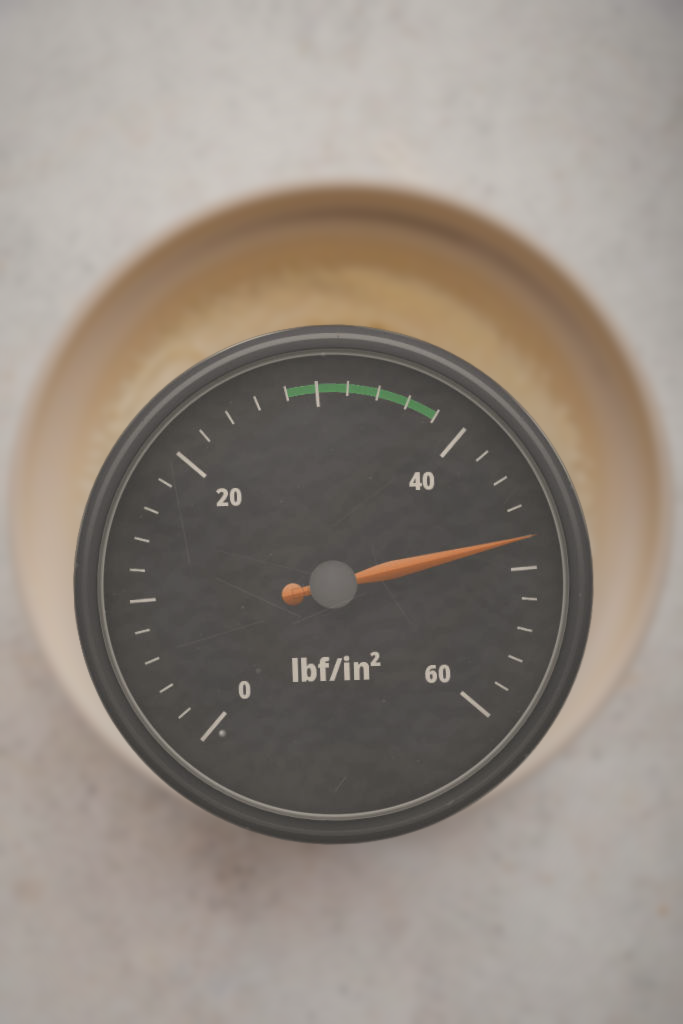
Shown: 48 psi
